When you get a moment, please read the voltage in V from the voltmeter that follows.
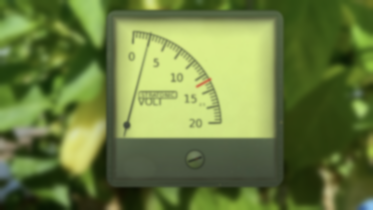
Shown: 2.5 V
